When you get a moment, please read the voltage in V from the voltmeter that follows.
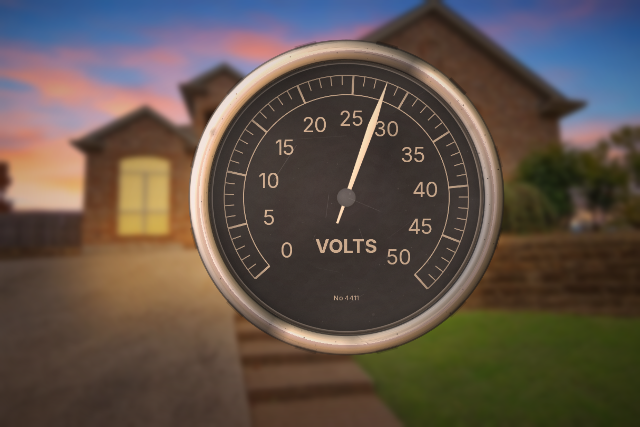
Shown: 28 V
